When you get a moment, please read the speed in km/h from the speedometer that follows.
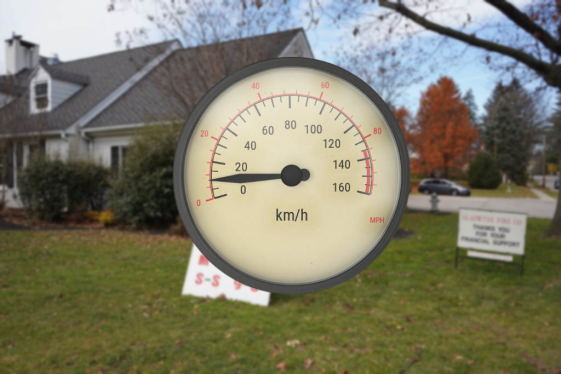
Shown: 10 km/h
